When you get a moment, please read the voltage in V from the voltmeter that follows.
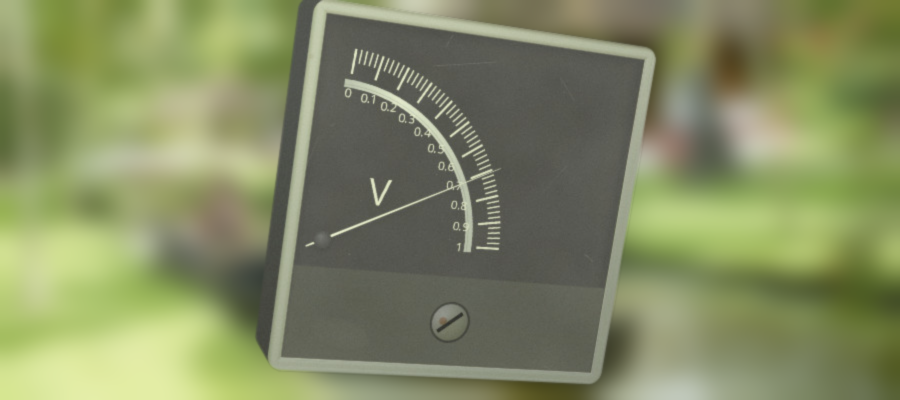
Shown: 0.7 V
